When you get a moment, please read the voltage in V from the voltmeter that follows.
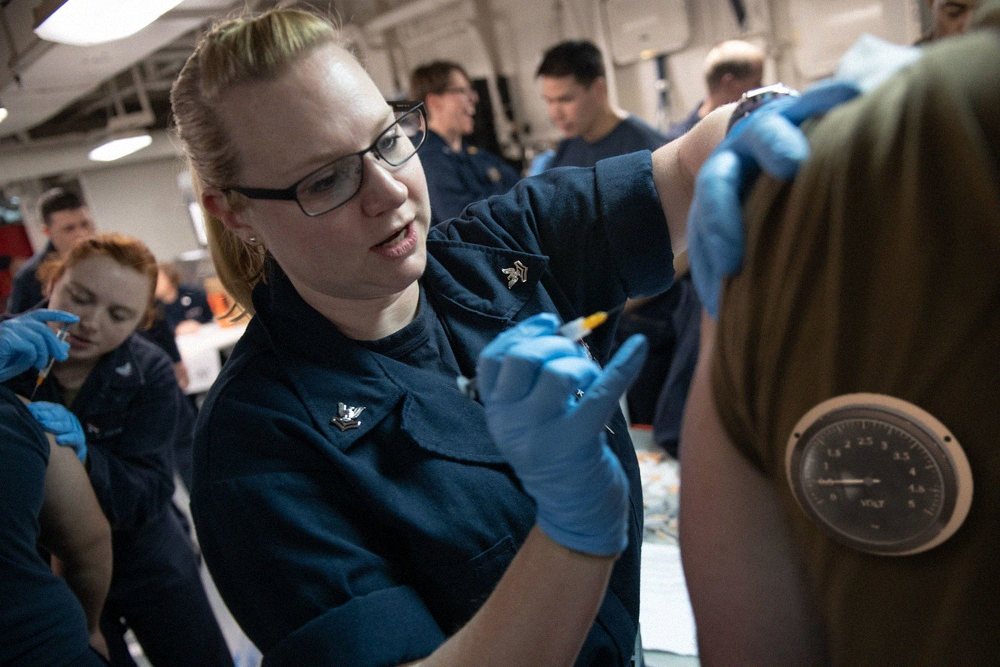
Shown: 0.5 V
